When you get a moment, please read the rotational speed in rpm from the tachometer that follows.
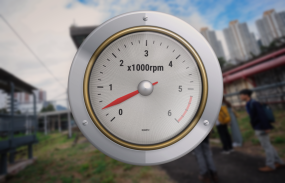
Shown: 400 rpm
